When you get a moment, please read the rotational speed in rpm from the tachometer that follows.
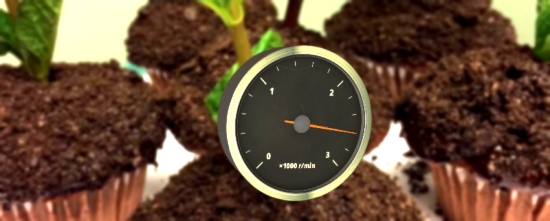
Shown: 2600 rpm
